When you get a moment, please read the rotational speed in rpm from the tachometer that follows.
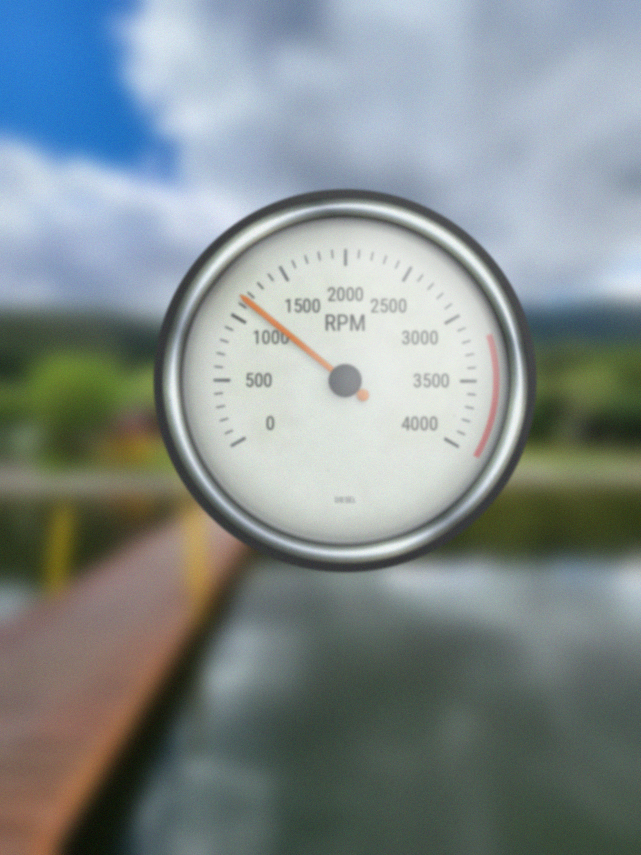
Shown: 1150 rpm
